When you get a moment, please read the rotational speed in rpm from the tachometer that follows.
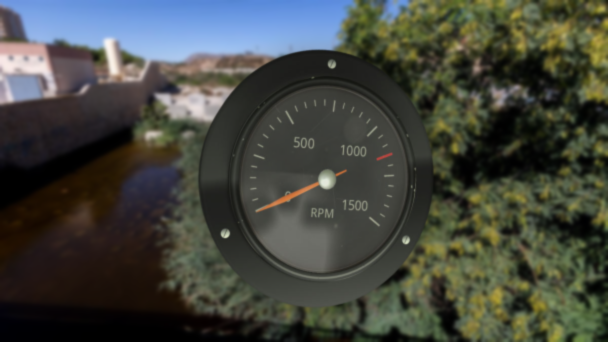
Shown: 0 rpm
